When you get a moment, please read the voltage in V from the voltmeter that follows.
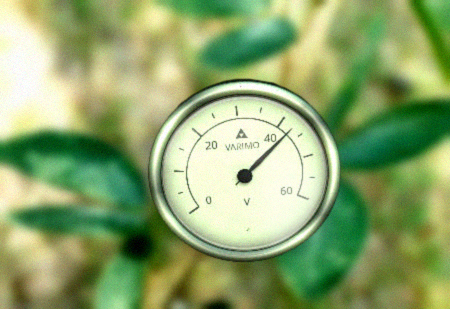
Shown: 42.5 V
